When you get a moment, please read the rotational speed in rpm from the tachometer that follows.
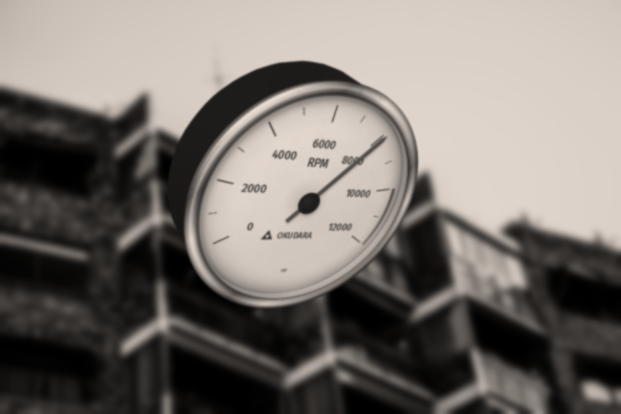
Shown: 8000 rpm
